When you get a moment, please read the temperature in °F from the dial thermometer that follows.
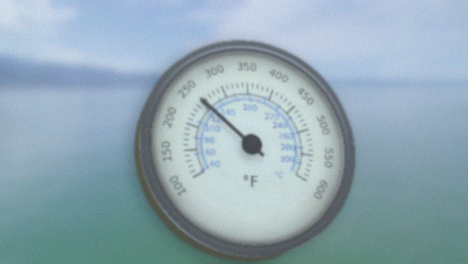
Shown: 250 °F
